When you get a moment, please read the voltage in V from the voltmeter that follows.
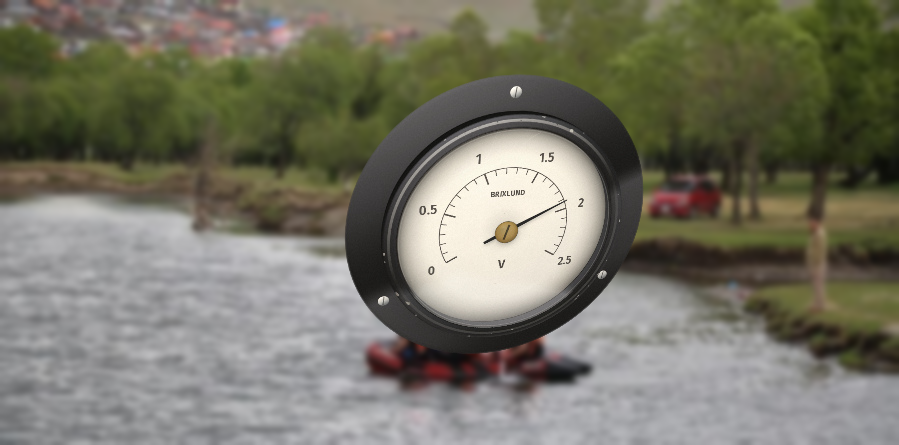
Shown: 1.9 V
